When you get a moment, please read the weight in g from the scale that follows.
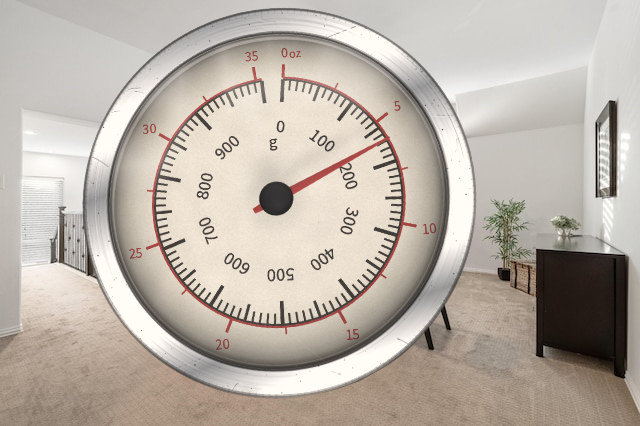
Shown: 170 g
